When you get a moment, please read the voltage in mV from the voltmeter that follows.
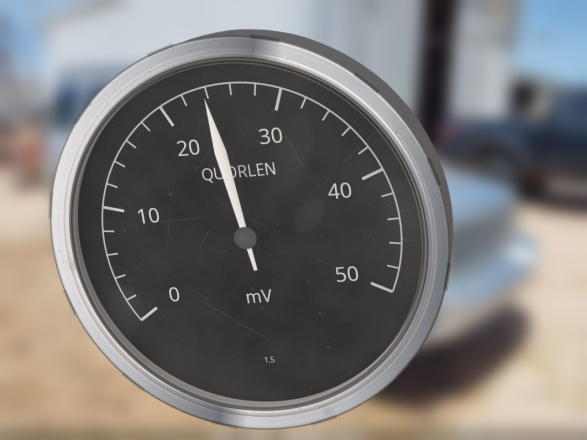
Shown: 24 mV
